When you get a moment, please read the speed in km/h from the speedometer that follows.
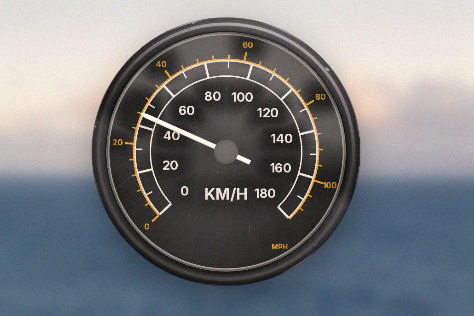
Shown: 45 km/h
